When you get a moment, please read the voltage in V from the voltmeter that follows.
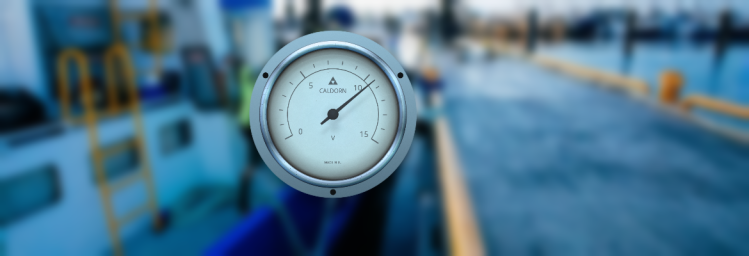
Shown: 10.5 V
